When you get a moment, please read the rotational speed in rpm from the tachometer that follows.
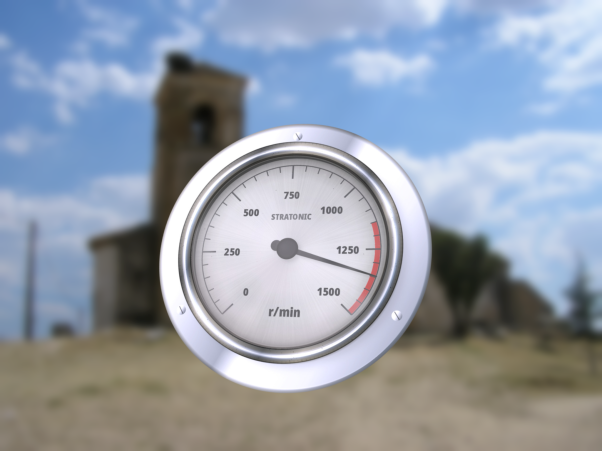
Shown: 1350 rpm
